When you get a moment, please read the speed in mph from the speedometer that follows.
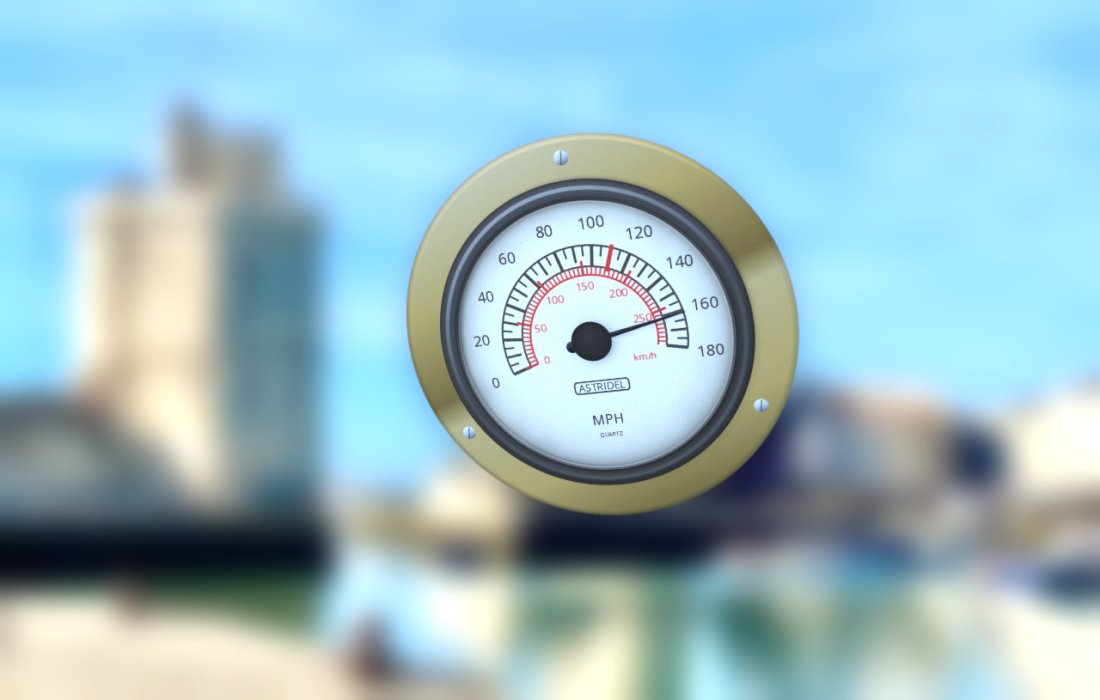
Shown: 160 mph
